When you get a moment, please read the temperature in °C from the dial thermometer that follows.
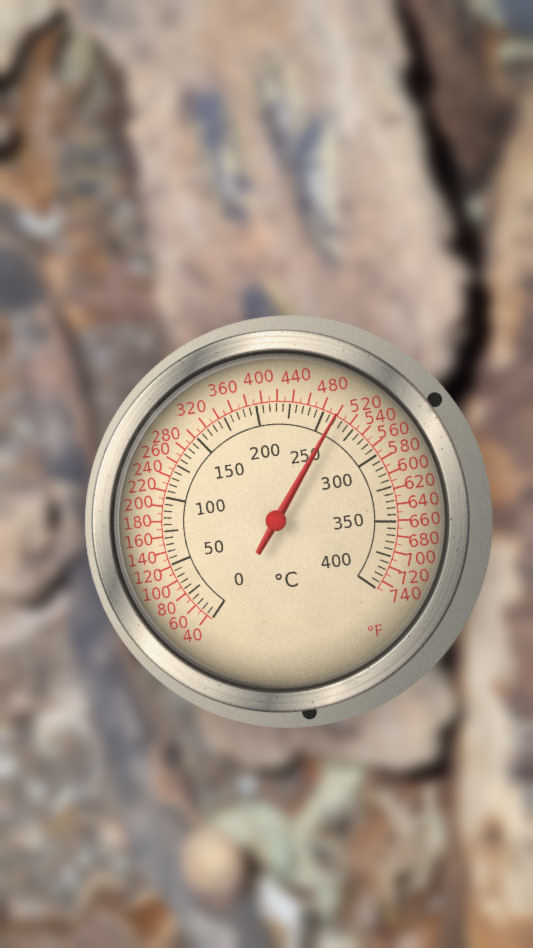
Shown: 260 °C
